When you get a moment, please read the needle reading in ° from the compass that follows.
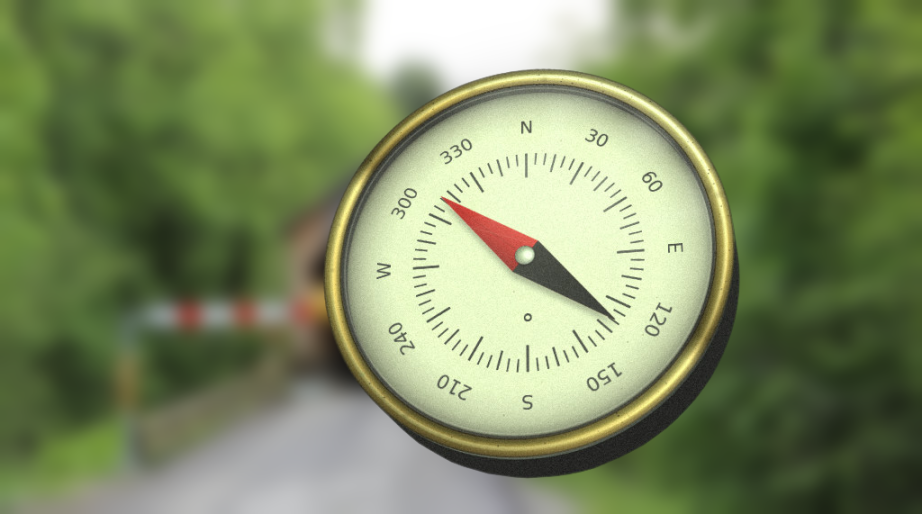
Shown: 310 °
